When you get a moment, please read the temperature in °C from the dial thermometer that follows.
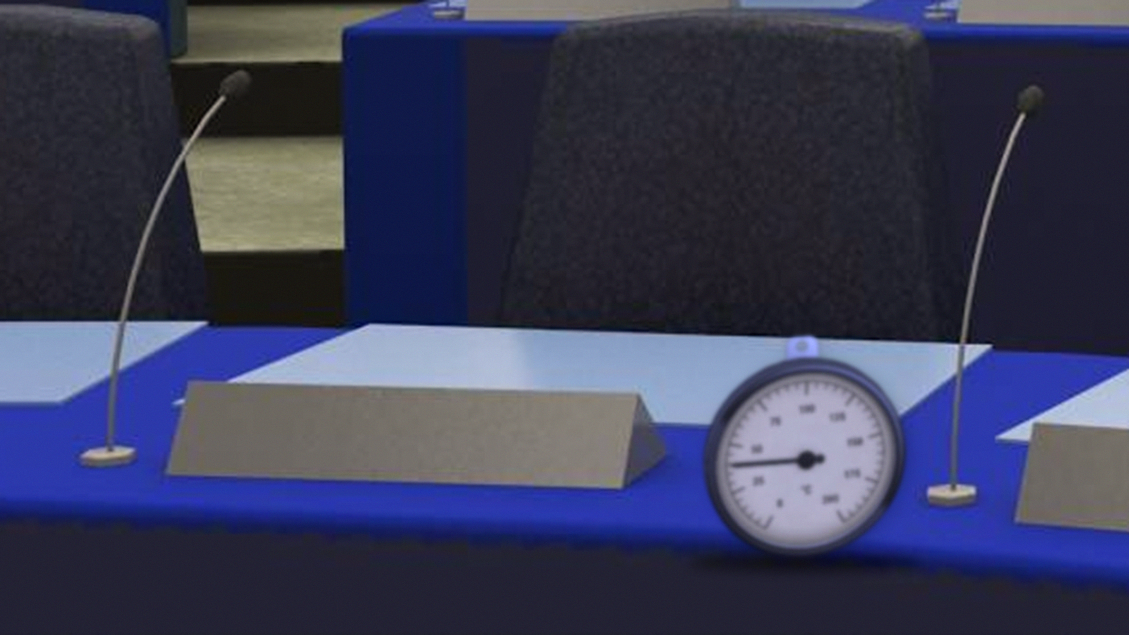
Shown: 40 °C
